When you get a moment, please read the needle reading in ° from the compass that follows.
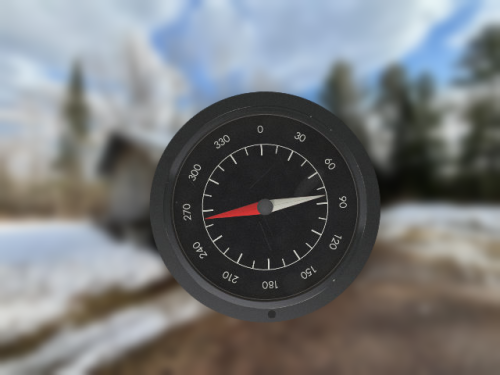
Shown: 262.5 °
